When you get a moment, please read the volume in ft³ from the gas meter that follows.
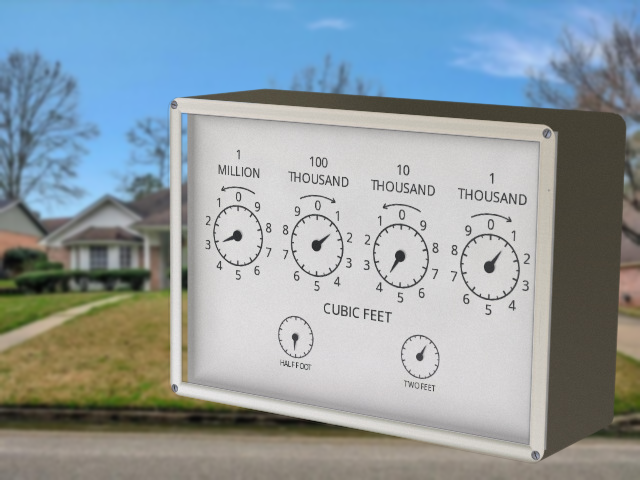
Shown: 314100 ft³
